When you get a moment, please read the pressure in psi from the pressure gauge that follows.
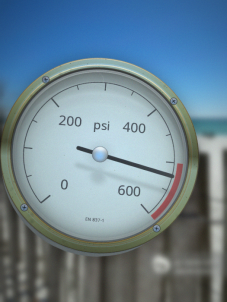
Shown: 525 psi
